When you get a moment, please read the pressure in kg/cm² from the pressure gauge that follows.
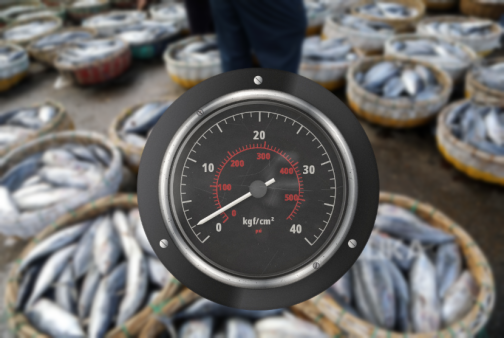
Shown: 2 kg/cm²
